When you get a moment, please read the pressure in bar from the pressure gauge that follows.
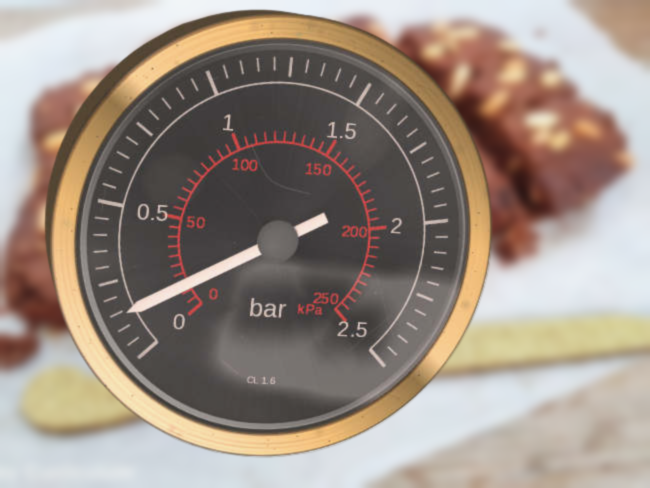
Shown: 0.15 bar
